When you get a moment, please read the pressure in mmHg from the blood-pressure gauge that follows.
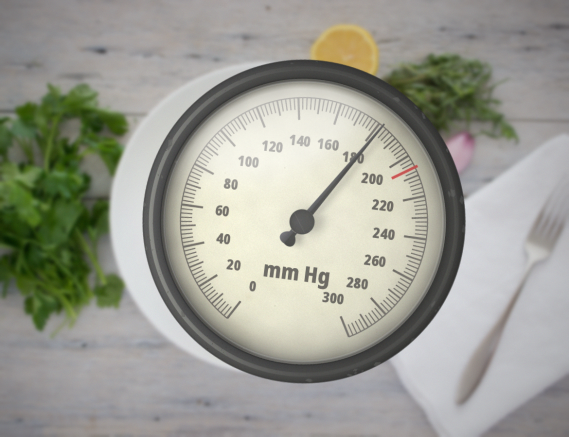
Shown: 182 mmHg
